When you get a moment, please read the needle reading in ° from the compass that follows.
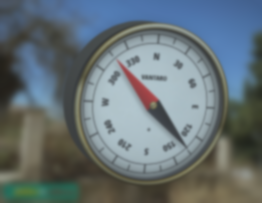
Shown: 315 °
